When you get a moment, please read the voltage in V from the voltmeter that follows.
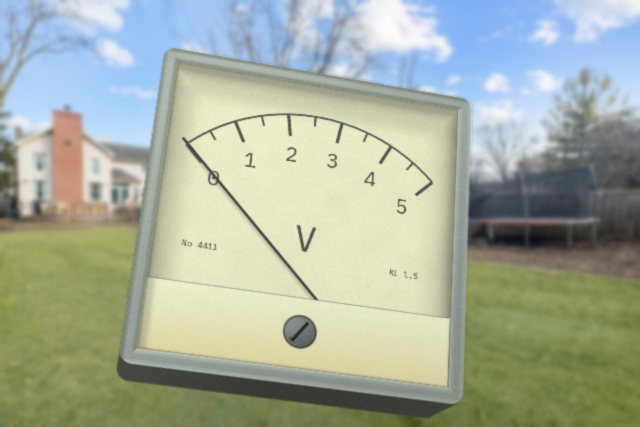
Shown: 0 V
